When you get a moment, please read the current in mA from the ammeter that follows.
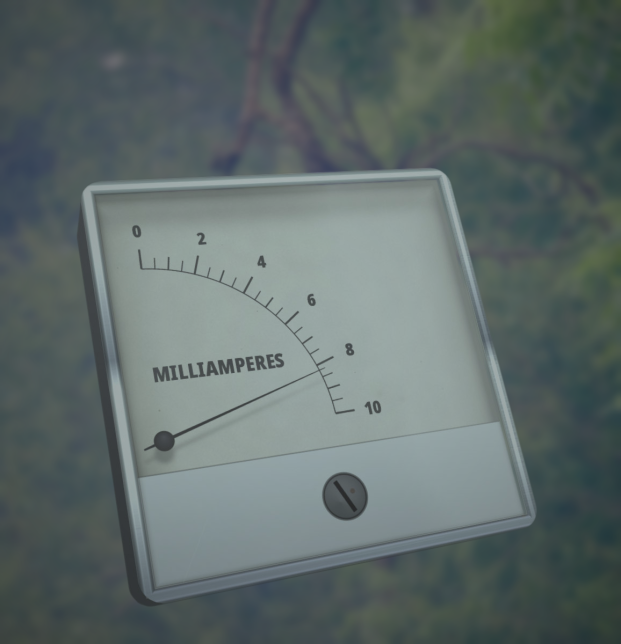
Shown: 8.25 mA
